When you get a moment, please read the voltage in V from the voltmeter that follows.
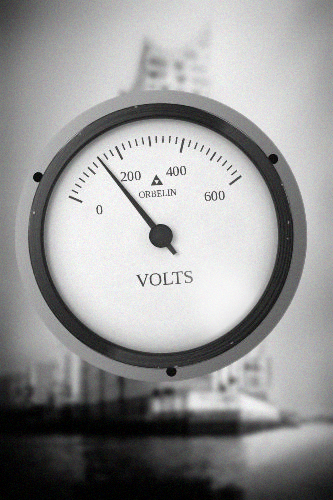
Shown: 140 V
